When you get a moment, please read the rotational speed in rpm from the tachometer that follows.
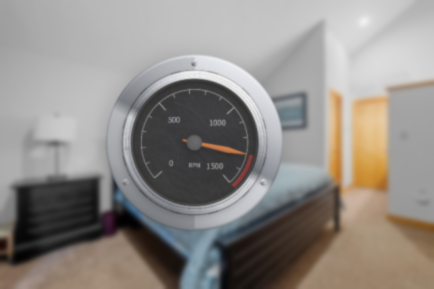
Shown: 1300 rpm
